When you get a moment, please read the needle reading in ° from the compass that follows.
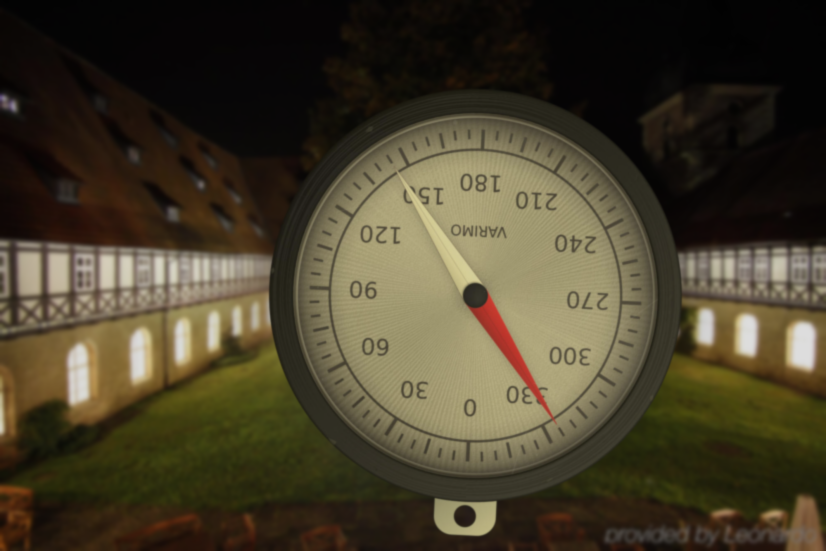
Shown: 325 °
